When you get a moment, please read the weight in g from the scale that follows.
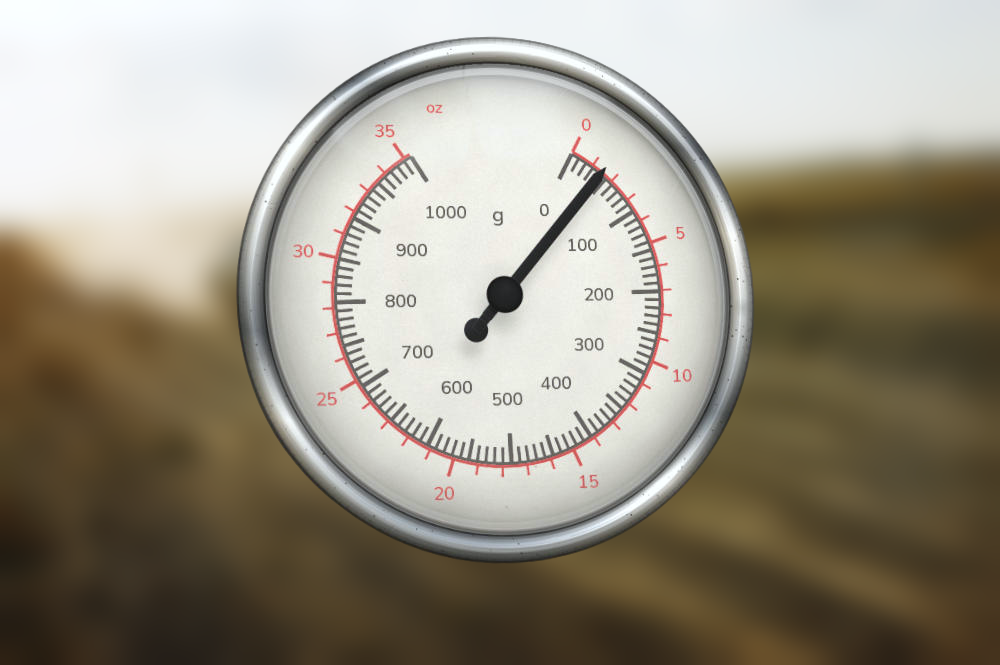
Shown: 40 g
